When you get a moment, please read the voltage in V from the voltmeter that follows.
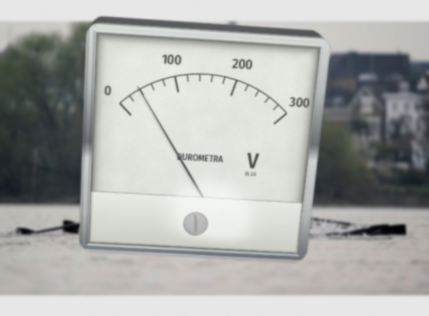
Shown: 40 V
